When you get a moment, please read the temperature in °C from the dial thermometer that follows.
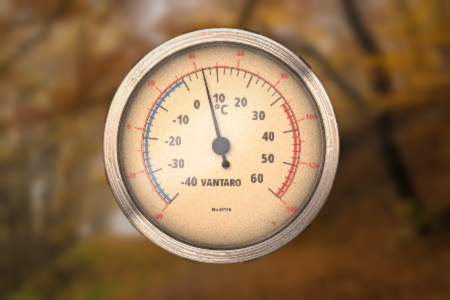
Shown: 6 °C
